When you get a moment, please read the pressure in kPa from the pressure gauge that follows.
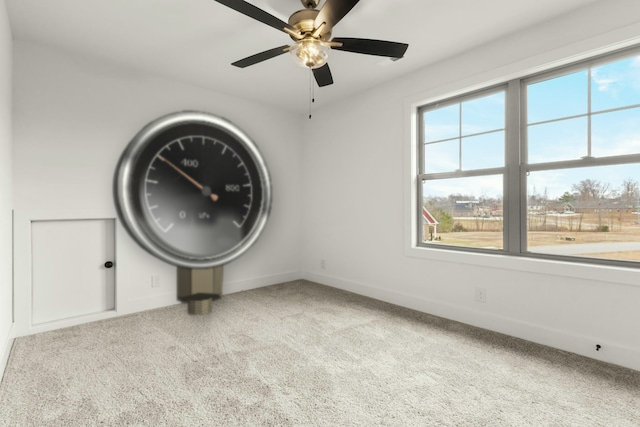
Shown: 300 kPa
